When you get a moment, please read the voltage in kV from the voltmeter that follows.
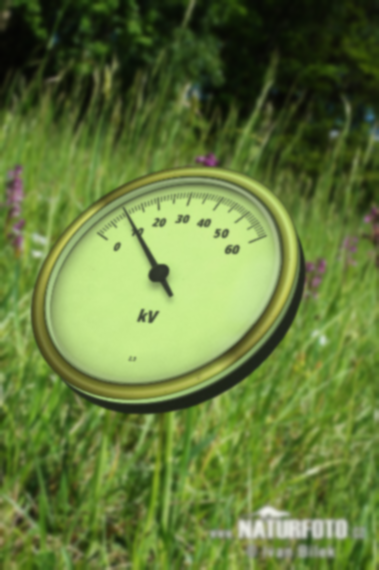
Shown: 10 kV
